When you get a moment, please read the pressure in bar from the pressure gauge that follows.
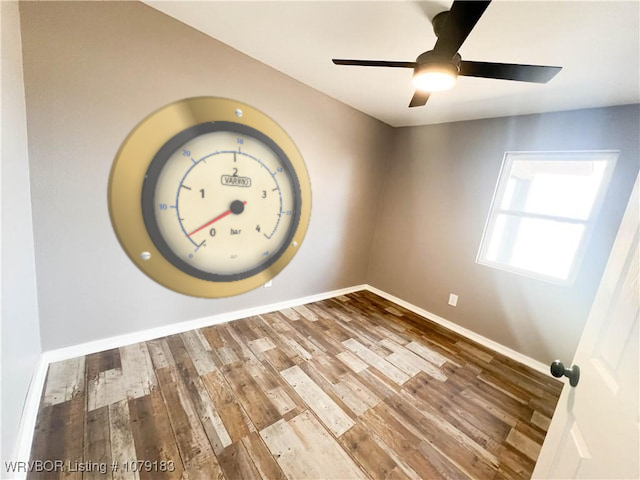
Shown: 0.25 bar
